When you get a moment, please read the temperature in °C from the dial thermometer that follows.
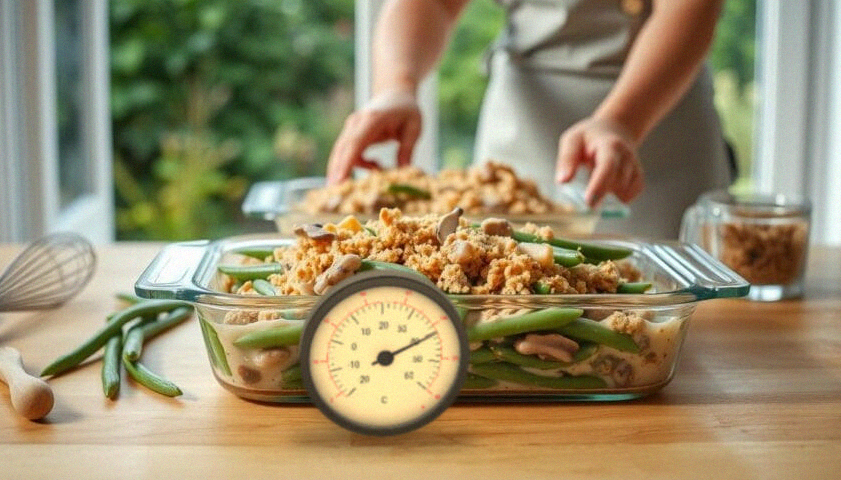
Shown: 40 °C
